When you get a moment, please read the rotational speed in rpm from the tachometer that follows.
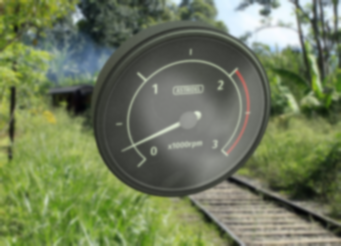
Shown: 250 rpm
